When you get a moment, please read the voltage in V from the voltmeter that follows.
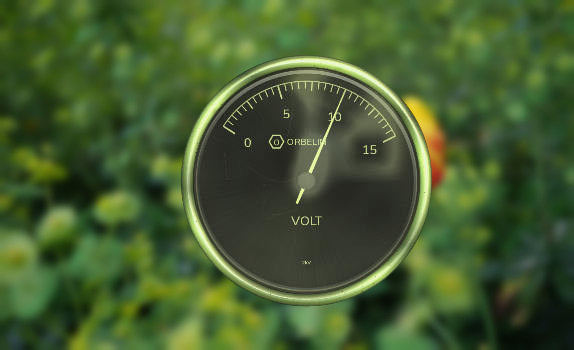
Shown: 10 V
